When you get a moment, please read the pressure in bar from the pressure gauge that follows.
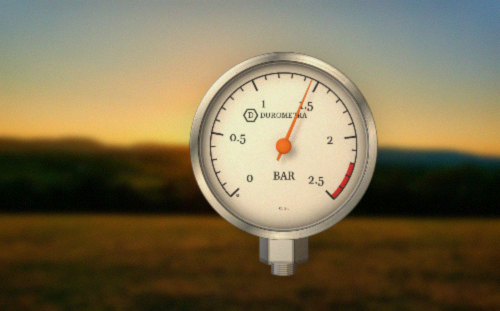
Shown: 1.45 bar
